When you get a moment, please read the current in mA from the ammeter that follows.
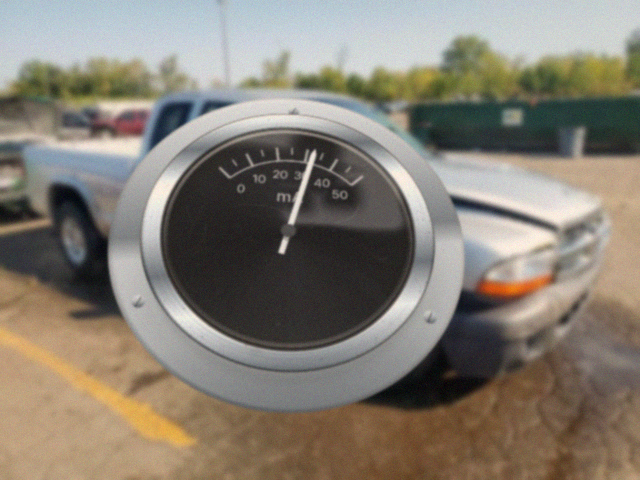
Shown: 32.5 mA
